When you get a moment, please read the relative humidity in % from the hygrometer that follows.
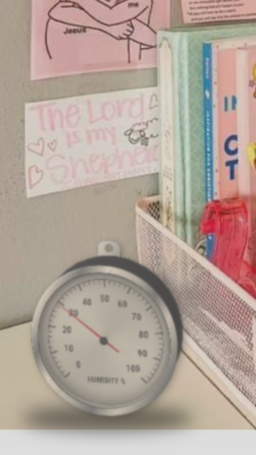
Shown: 30 %
